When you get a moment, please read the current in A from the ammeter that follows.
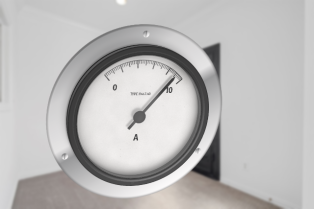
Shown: 9 A
